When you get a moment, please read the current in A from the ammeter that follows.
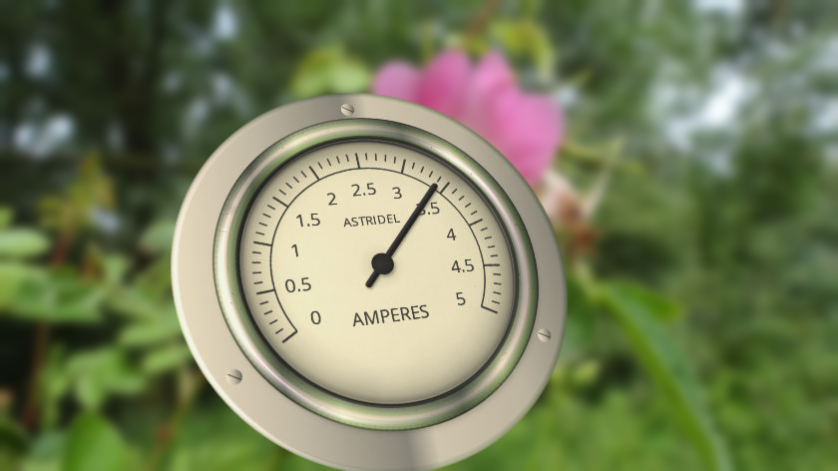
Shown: 3.4 A
